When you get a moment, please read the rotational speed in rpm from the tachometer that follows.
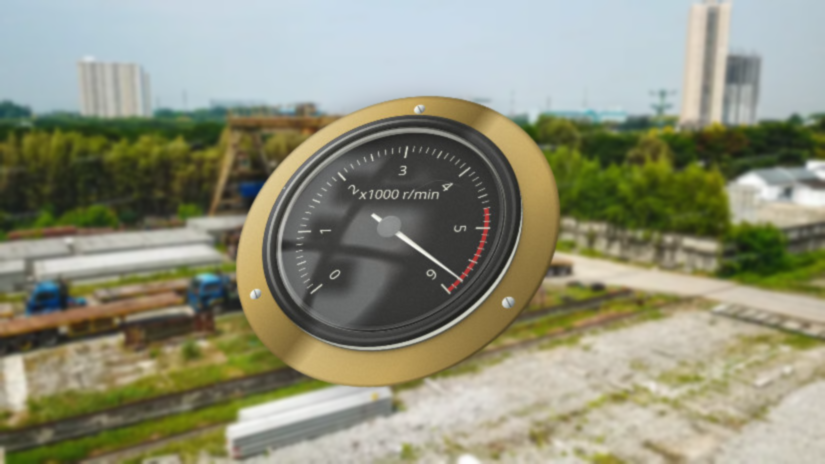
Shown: 5800 rpm
